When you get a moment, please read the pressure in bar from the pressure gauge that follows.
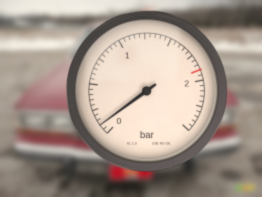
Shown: 0.1 bar
